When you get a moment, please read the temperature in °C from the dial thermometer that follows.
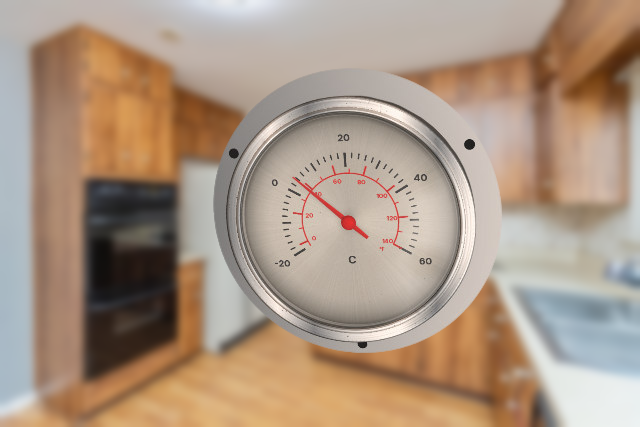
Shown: 4 °C
